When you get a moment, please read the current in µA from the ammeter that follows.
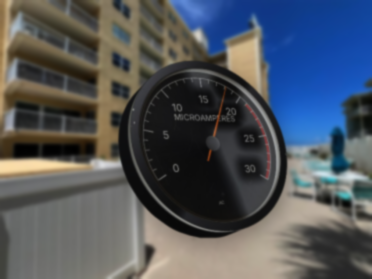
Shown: 18 µA
